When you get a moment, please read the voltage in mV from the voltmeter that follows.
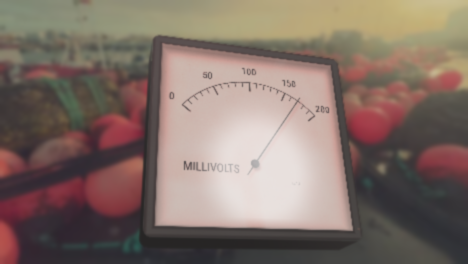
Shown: 170 mV
